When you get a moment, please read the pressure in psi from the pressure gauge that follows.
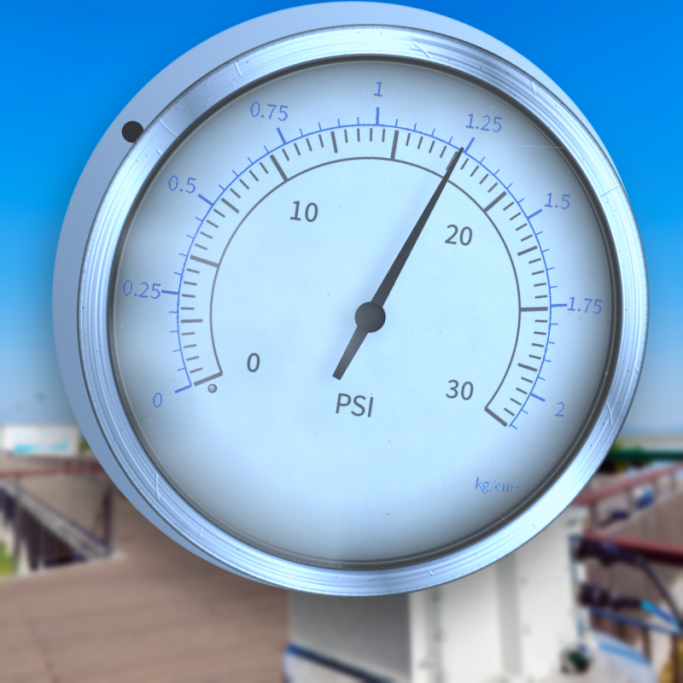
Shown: 17.5 psi
